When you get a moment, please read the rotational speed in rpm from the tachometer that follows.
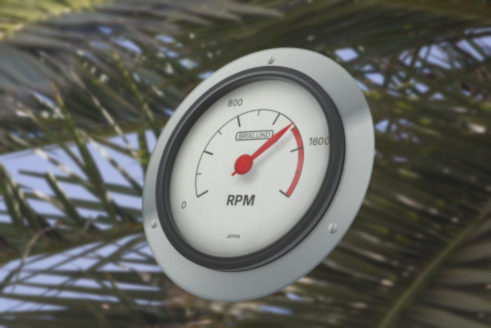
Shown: 1400 rpm
